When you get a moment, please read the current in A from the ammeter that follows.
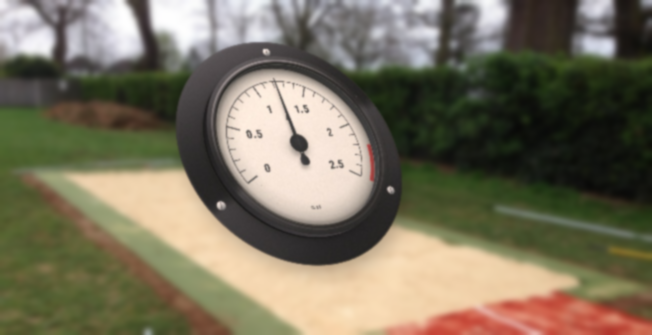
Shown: 1.2 A
